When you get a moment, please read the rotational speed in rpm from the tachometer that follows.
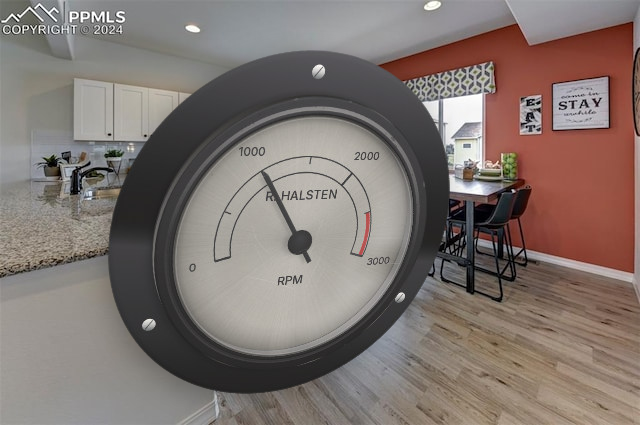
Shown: 1000 rpm
